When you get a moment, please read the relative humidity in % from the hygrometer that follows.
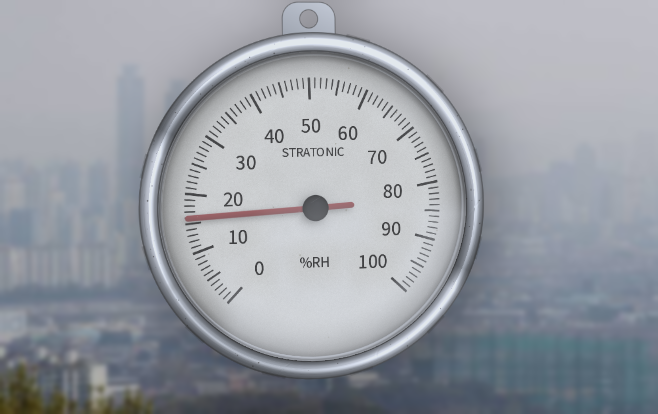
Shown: 16 %
